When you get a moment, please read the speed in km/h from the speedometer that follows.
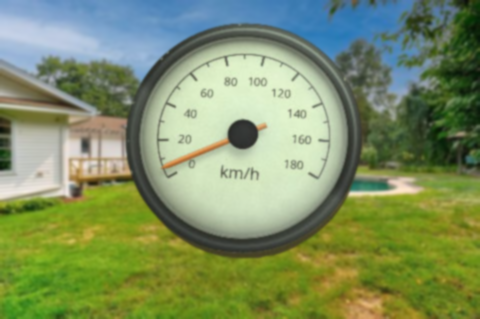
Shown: 5 km/h
